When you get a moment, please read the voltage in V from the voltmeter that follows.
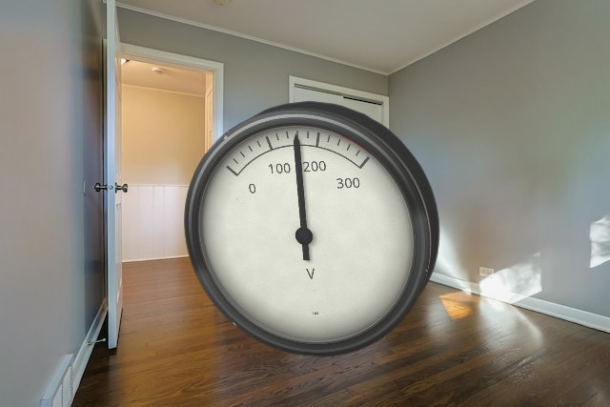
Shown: 160 V
